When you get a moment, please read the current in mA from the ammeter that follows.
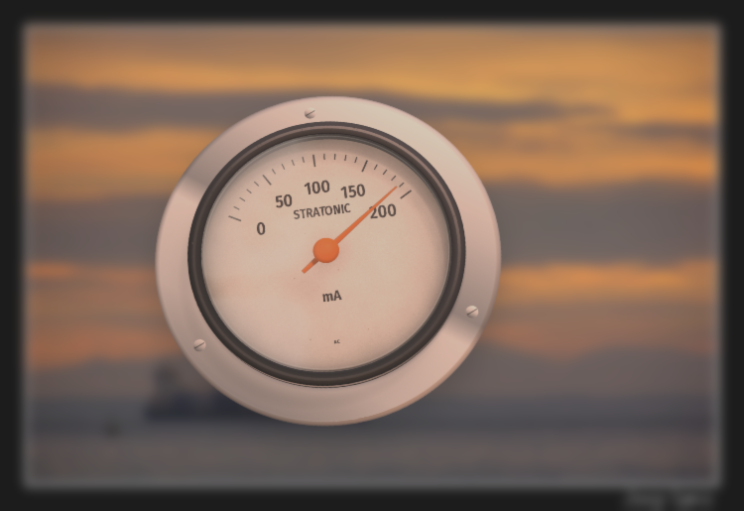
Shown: 190 mA
